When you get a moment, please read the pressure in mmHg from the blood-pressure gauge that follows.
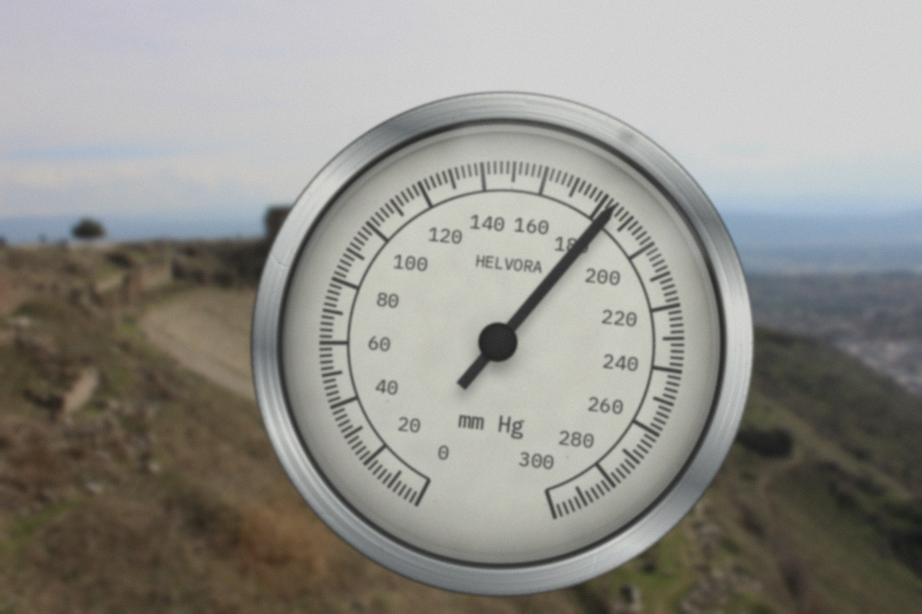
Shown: 184 mmHg
